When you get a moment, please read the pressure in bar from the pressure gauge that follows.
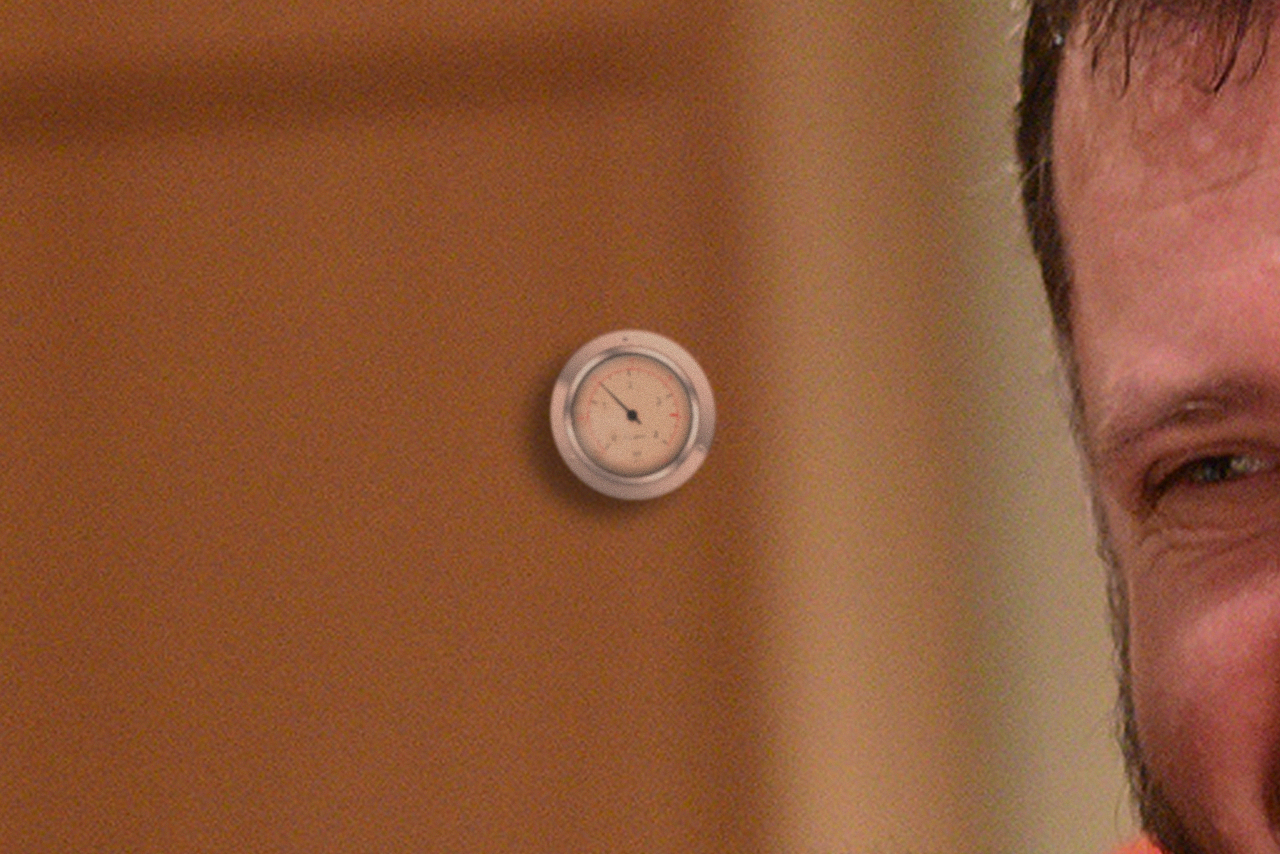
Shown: 1.4 bar
